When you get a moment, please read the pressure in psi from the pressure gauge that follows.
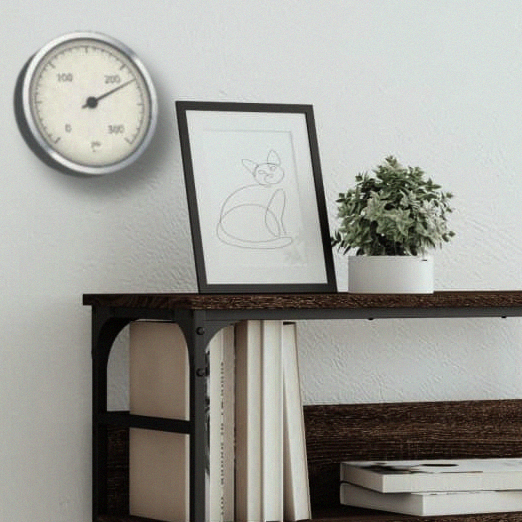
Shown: 220 psi
